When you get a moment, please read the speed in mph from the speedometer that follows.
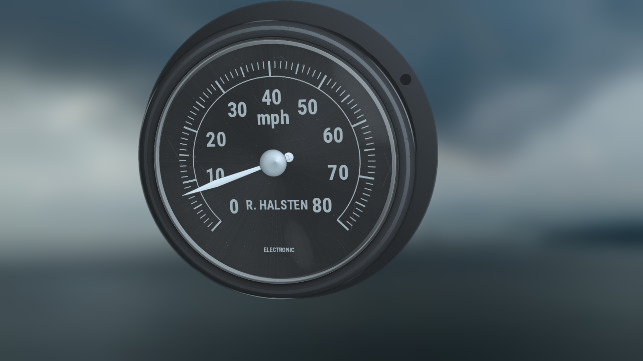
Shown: 8 mph
